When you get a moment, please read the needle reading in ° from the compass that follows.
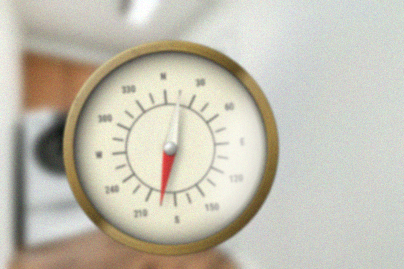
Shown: 195 °
